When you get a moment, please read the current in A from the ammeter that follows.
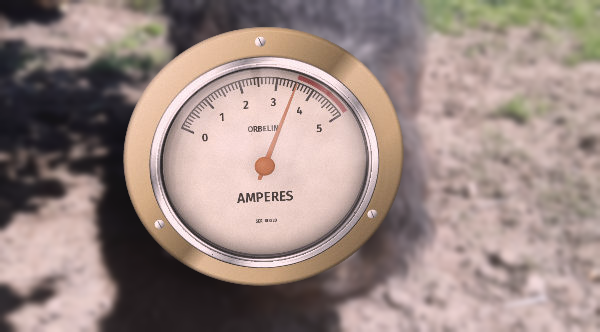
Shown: 3.5 A
